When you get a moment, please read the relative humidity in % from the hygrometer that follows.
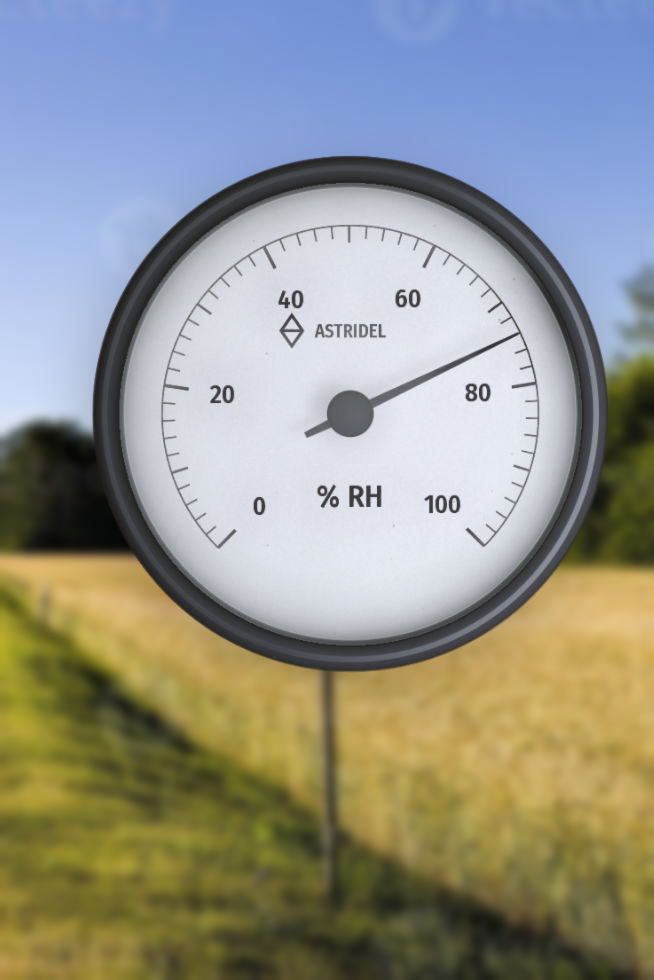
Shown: 74 %
